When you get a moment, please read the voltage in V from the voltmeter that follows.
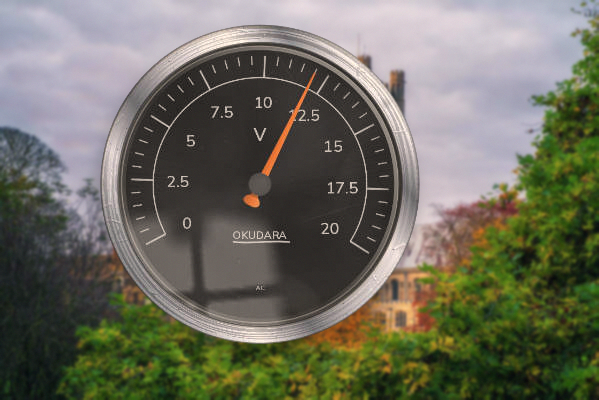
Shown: 12 V
